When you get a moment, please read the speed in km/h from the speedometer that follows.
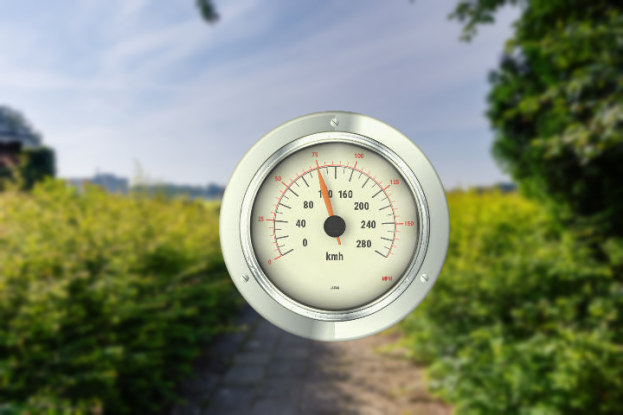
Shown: 120 km/h
